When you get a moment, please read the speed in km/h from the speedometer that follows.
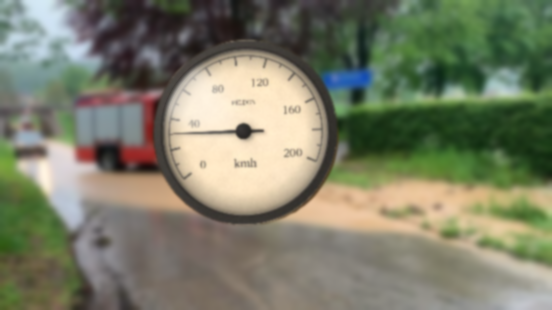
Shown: 30 km/h
